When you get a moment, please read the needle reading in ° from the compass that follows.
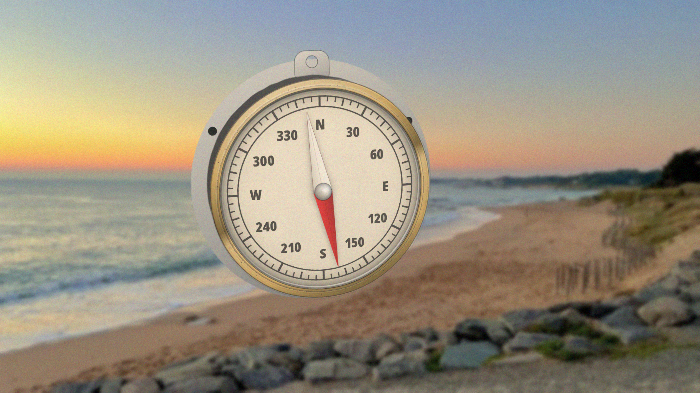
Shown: 170 °
